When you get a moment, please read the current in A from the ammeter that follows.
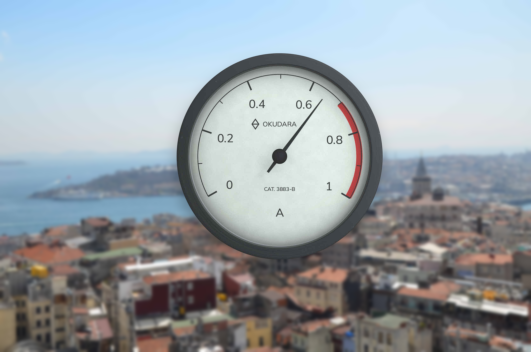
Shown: 0.65 A
